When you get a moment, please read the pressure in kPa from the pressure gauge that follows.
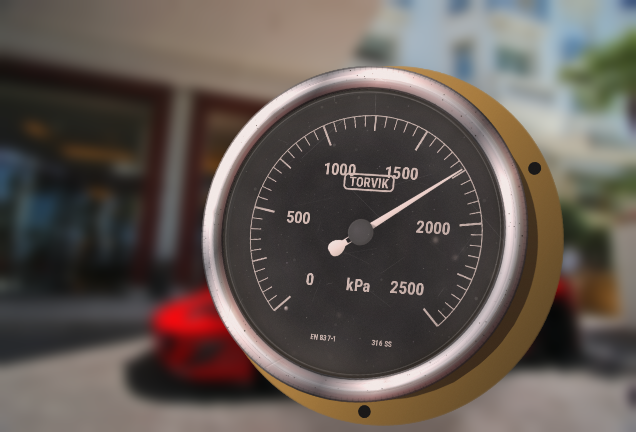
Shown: 1750 kPa
